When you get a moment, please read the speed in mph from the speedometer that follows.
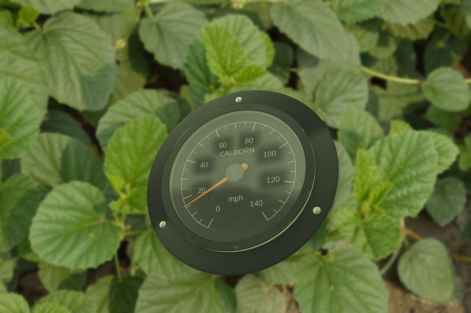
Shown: 15 mph
